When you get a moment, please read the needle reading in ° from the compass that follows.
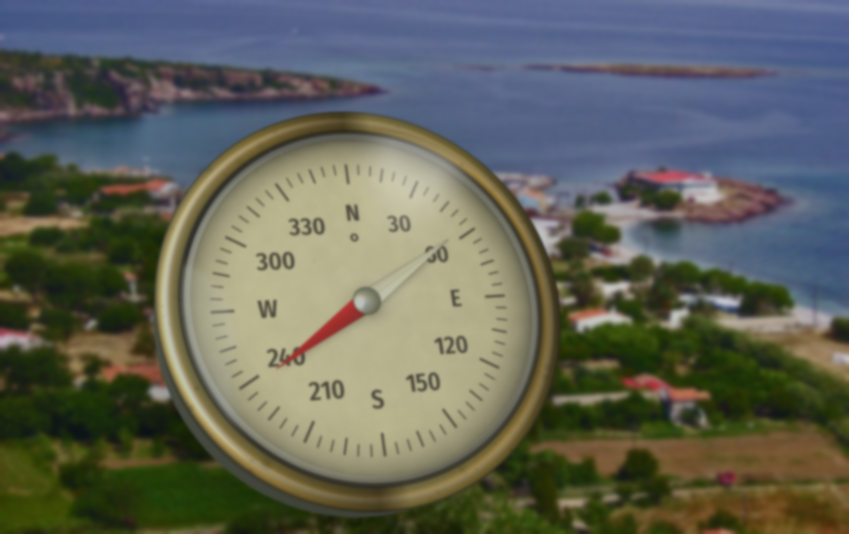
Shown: 237.5 °
